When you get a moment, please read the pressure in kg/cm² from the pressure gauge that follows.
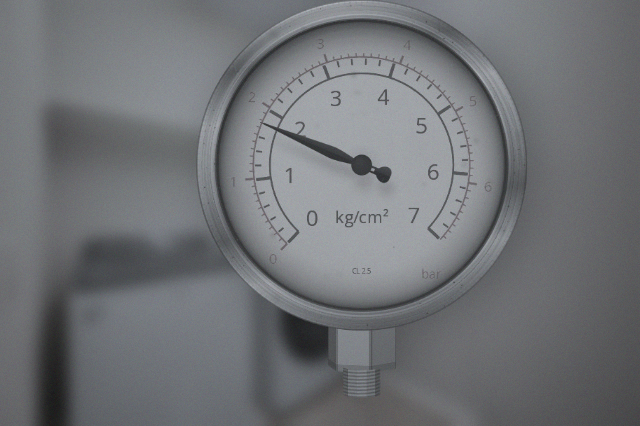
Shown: 1.8 kg/cm²
